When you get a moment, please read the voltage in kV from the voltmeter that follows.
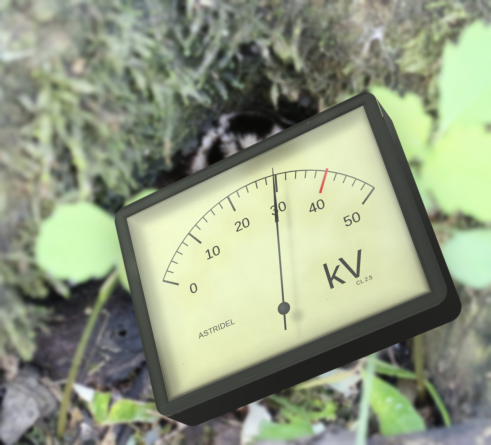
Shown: 30 kV
